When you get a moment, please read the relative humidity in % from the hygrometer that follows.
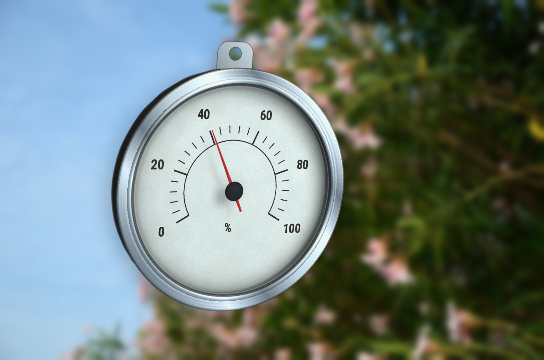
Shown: 40 %
